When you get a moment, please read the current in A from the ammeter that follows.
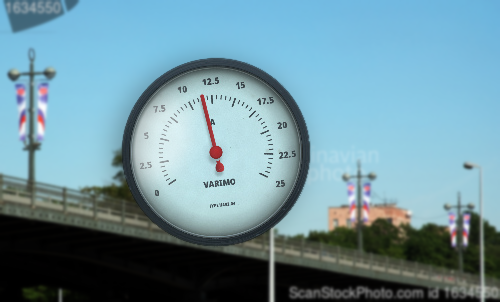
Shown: 11.5 A
